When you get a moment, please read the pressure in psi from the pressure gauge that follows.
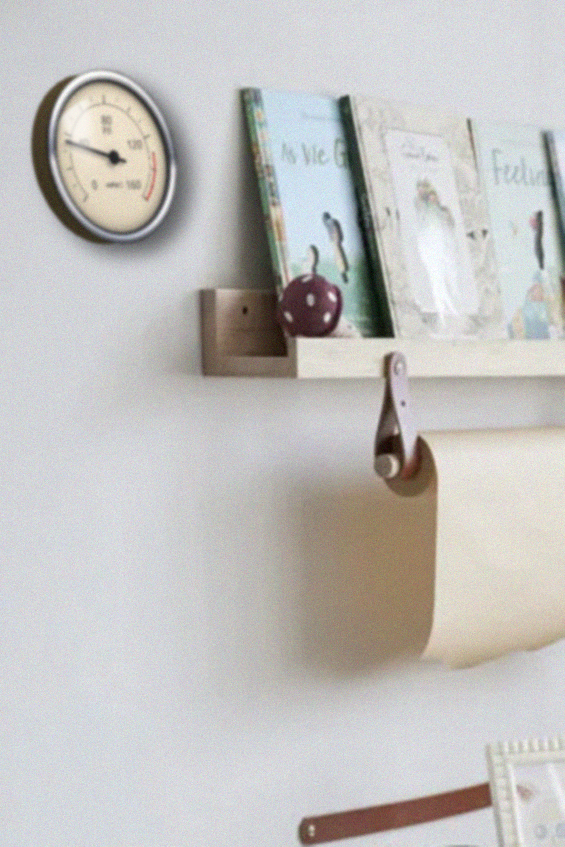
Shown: 35 psi
